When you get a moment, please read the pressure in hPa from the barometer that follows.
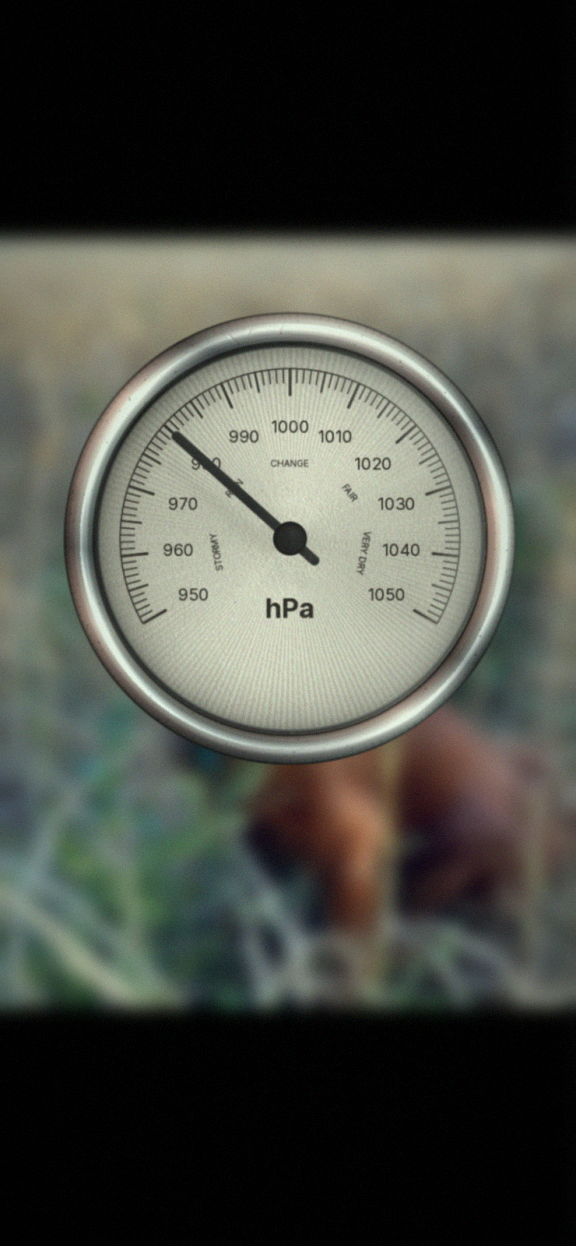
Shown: 980 hPa
